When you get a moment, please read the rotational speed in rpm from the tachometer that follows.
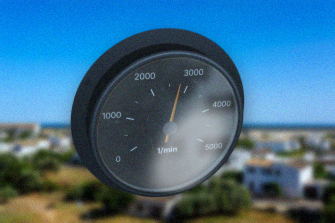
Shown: 2750 rpm
